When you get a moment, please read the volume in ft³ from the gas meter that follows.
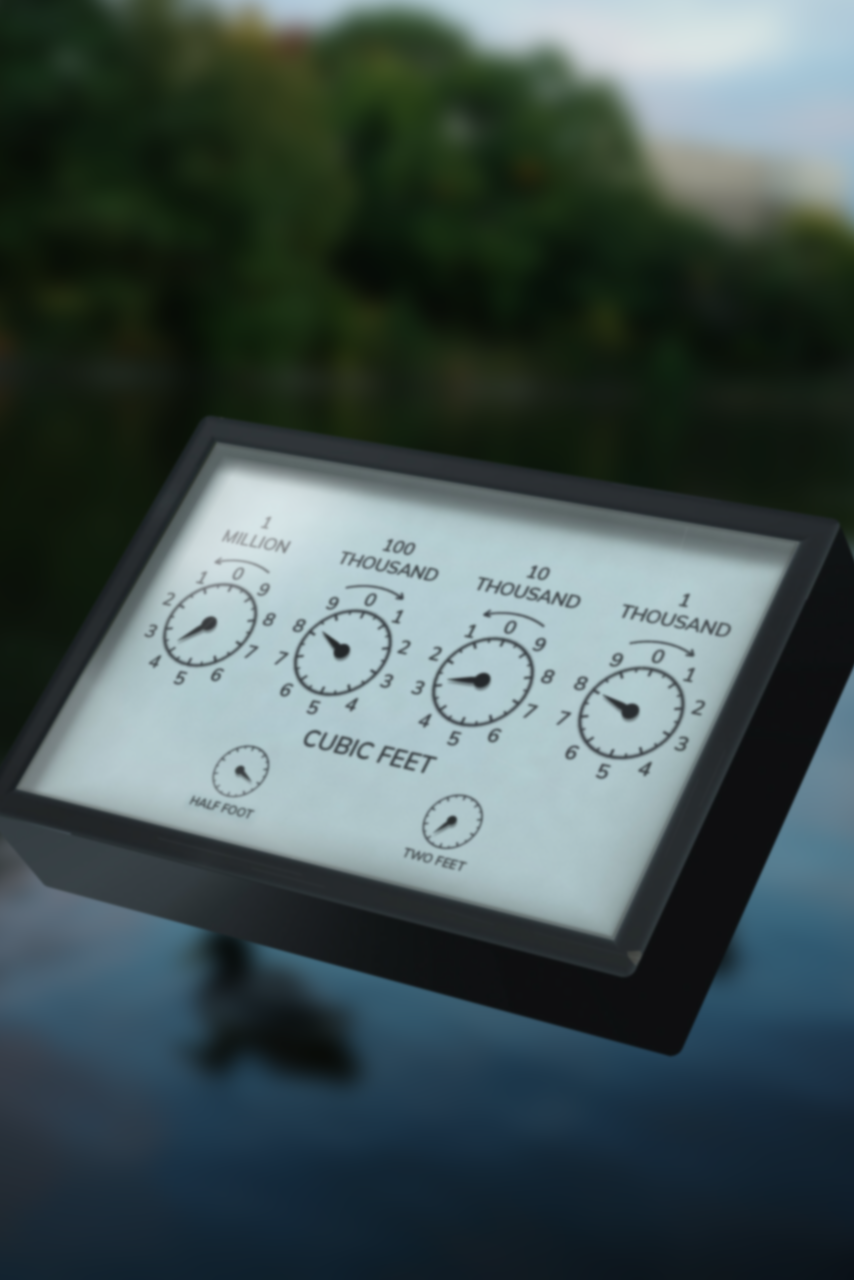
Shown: 382800 ft³
